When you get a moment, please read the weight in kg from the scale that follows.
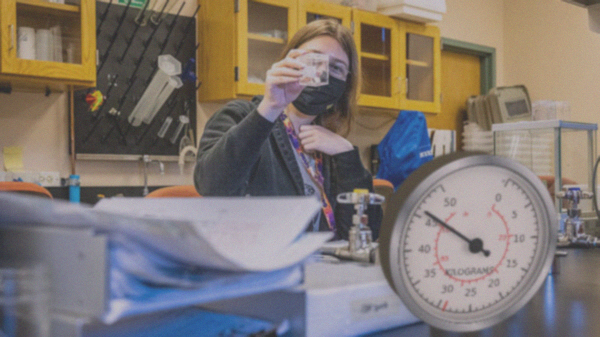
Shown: 46 kg
